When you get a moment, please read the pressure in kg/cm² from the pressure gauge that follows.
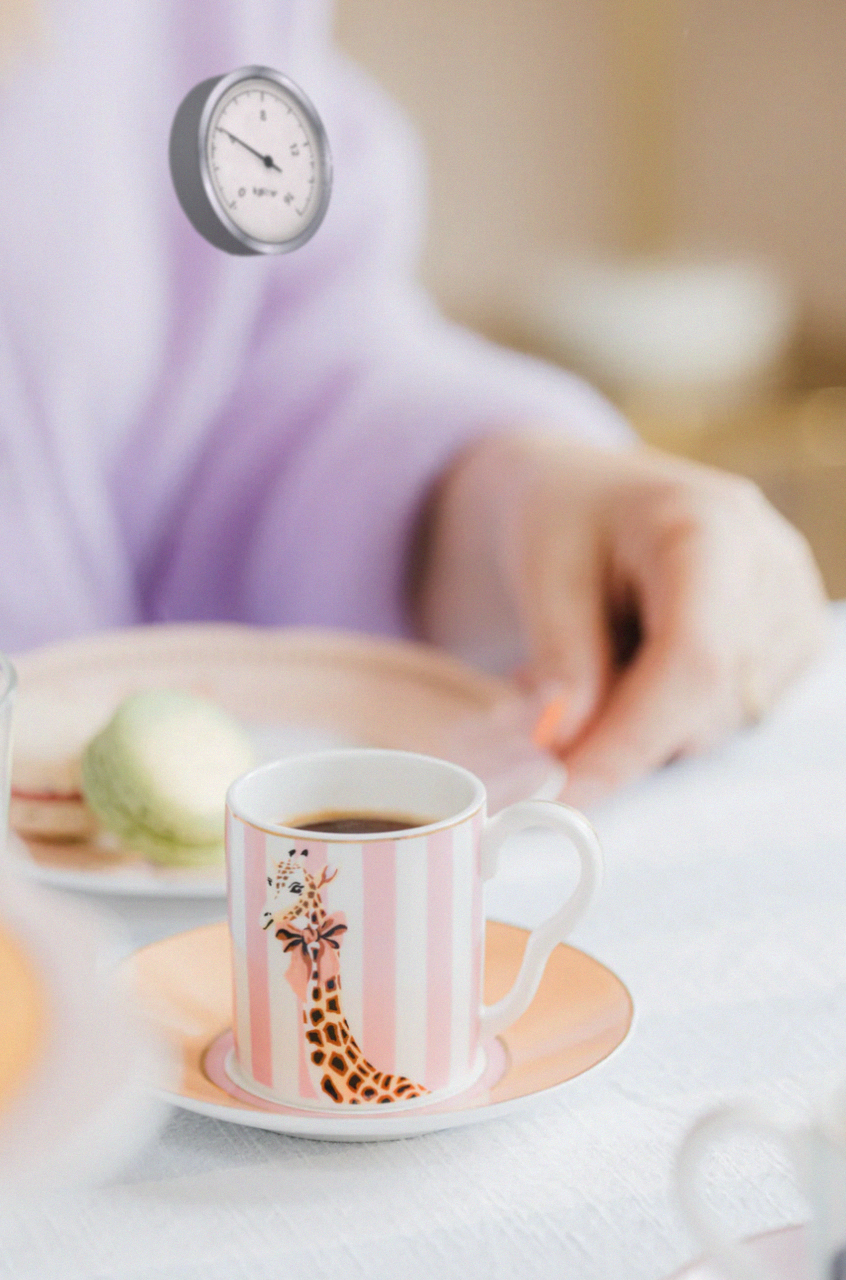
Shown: 4 kg/cm²
